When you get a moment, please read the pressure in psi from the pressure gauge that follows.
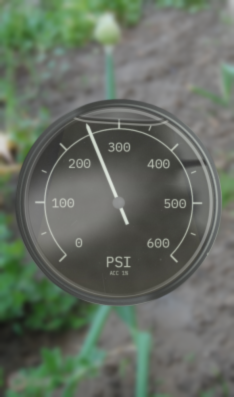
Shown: 250 psi
